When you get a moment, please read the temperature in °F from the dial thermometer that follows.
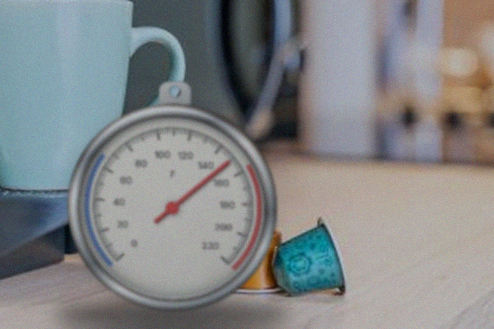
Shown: 150 °F
